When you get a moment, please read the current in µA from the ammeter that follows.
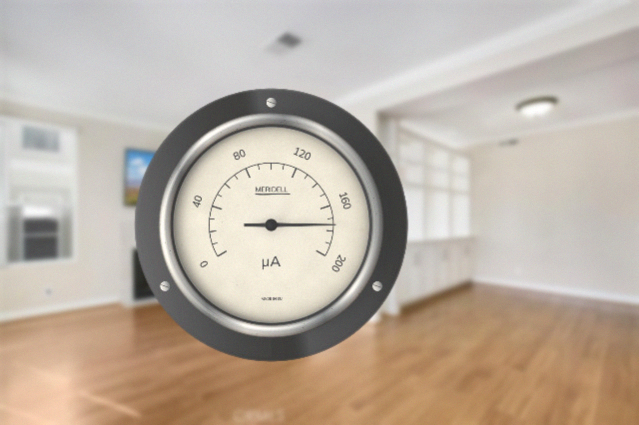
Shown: 175 µA
